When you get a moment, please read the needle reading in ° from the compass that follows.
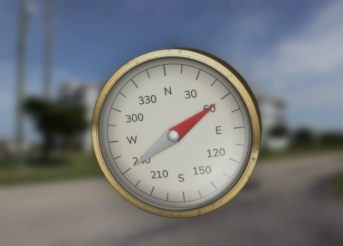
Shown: 60 °
